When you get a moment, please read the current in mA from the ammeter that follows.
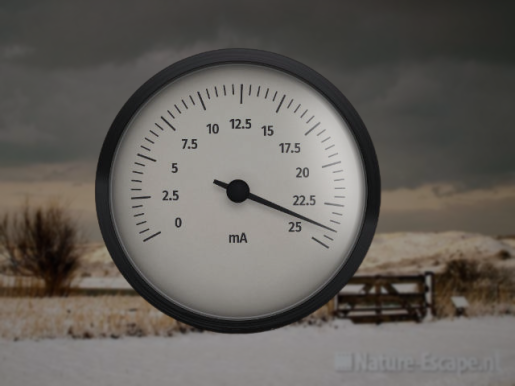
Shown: 24 mA
